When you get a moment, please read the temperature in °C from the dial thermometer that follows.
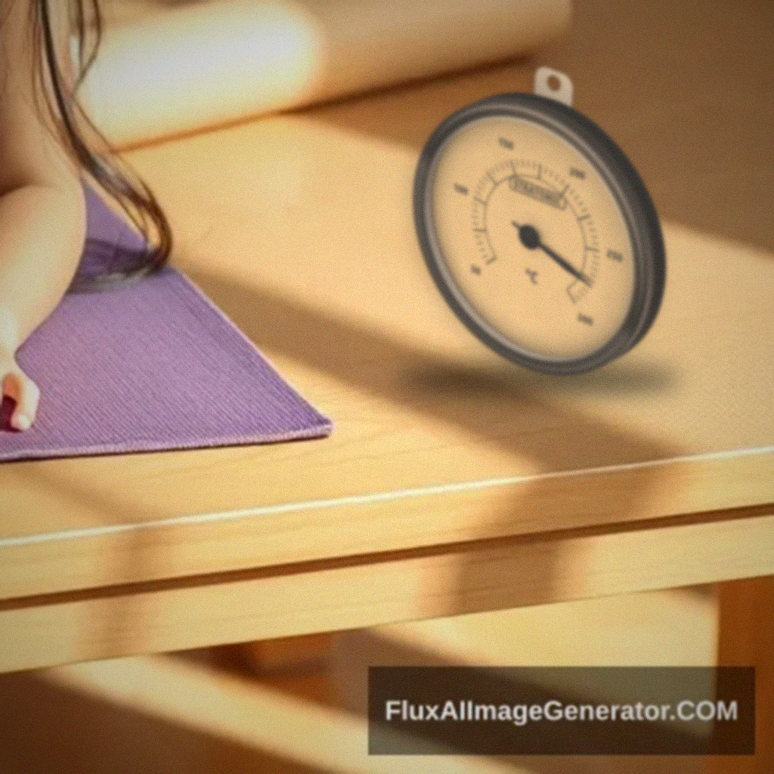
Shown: 275 °C
